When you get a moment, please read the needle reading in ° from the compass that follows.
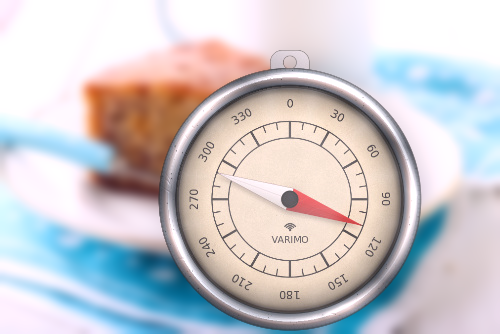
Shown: 110 °
